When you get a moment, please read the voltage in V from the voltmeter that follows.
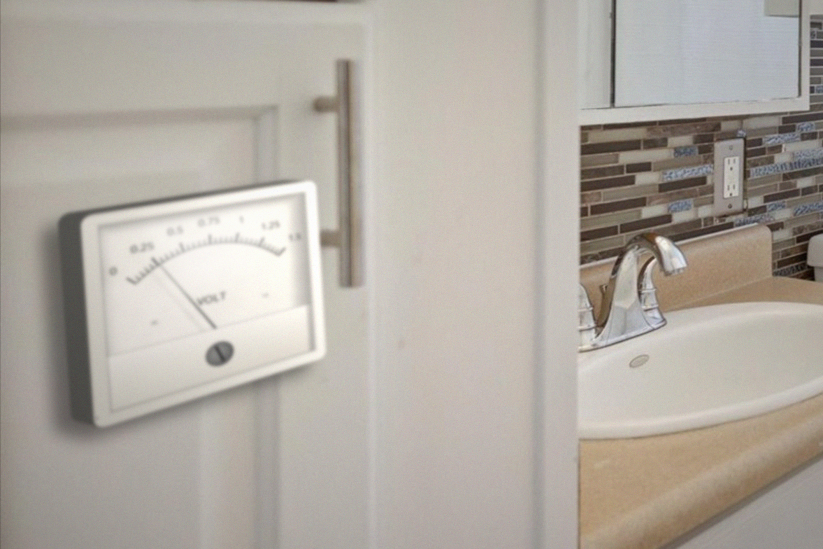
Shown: 0.25 V
